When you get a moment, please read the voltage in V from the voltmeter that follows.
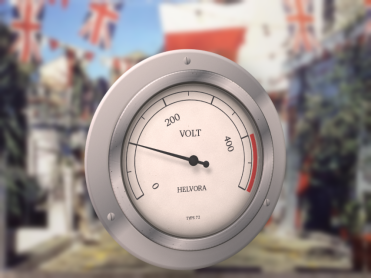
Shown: 100 V
